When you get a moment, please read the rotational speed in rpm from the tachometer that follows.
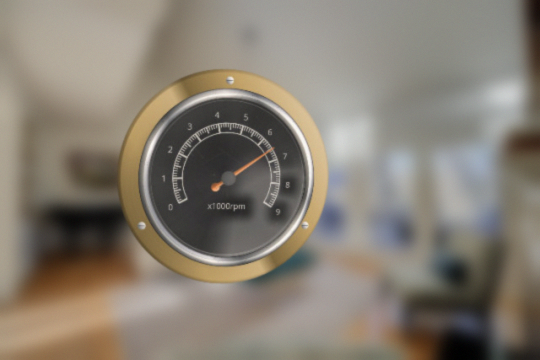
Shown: 6500 rpm
